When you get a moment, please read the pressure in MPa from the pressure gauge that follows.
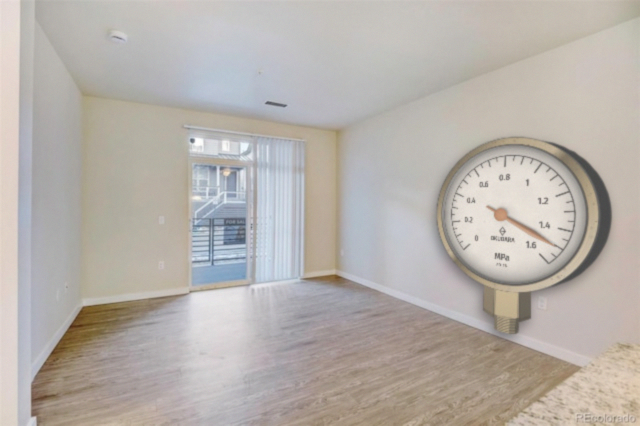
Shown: 1.5 MPa
